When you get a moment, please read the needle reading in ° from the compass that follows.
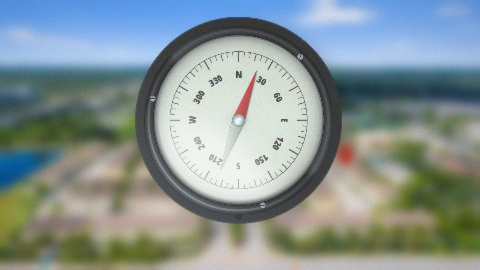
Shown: 20 °
